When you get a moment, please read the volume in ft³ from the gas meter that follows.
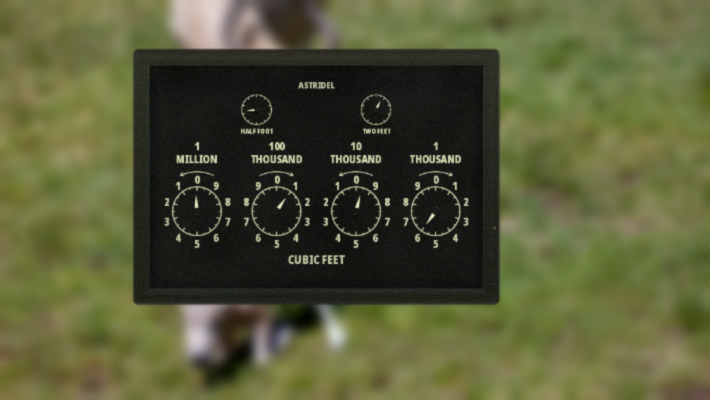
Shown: 9600 ft³
